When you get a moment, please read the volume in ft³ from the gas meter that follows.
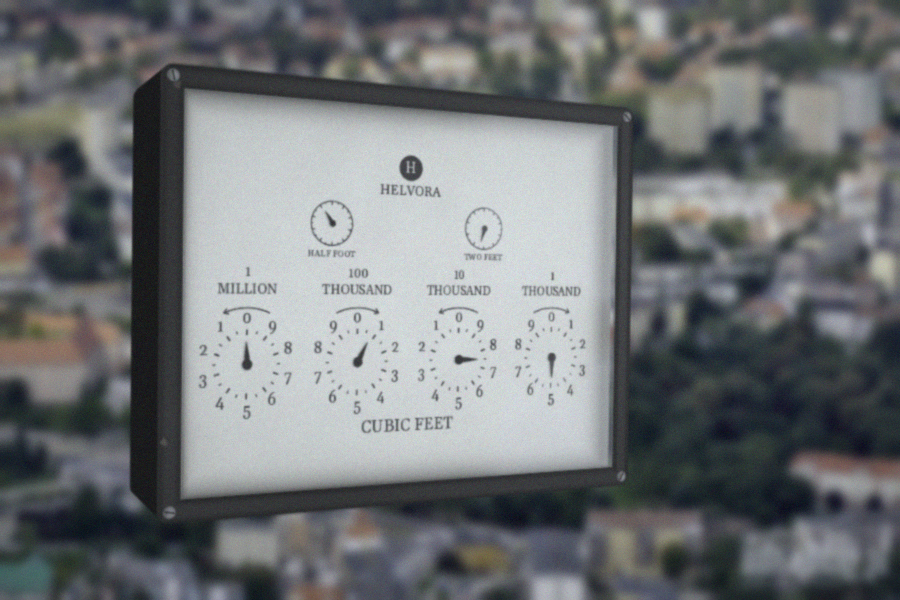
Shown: 7500 ft³
